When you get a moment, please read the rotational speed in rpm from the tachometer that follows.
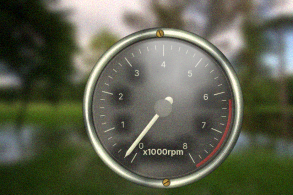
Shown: 200 rpm
